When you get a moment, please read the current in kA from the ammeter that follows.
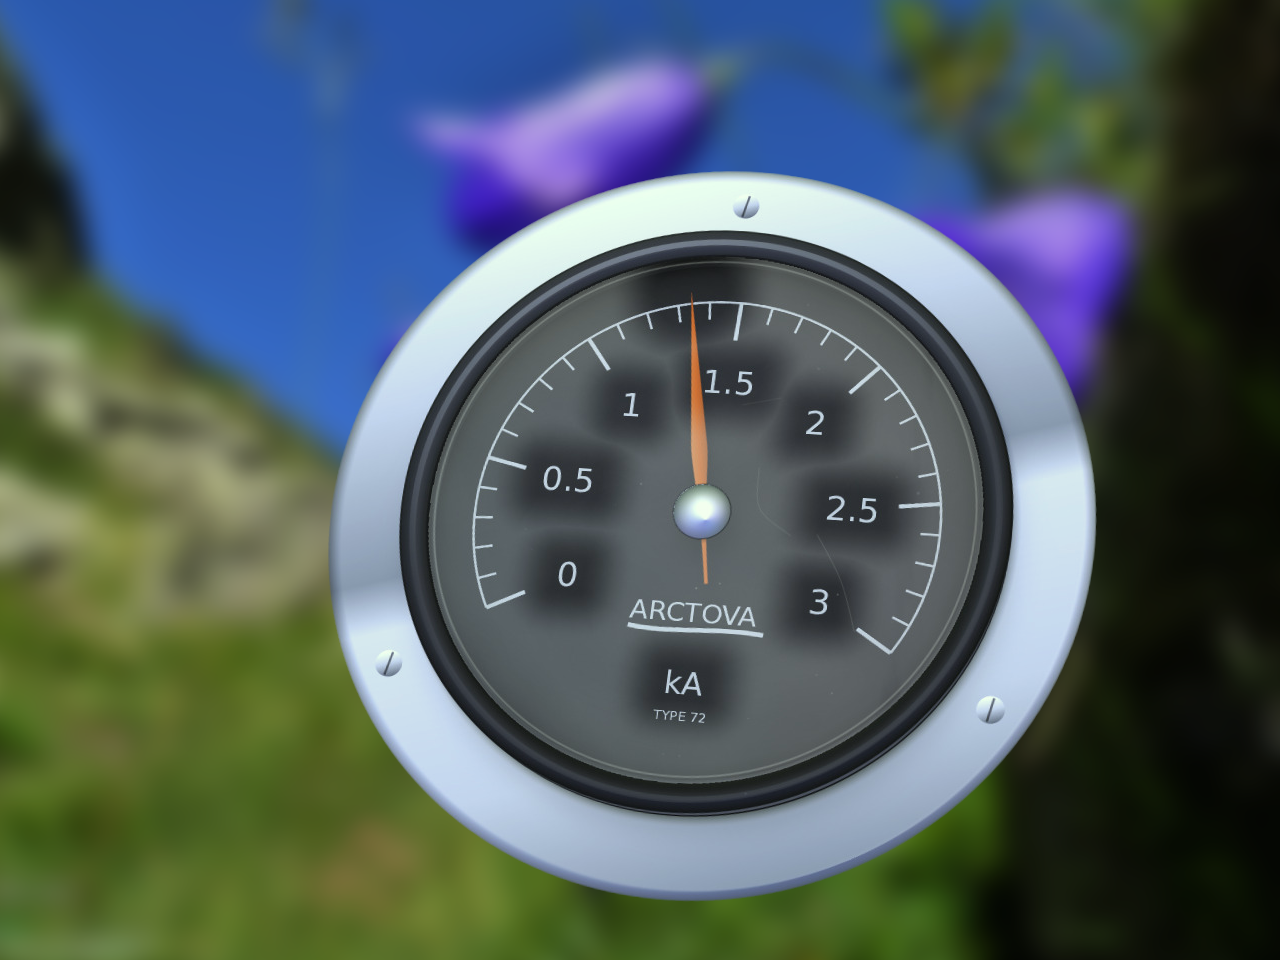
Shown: 1.35 kA
